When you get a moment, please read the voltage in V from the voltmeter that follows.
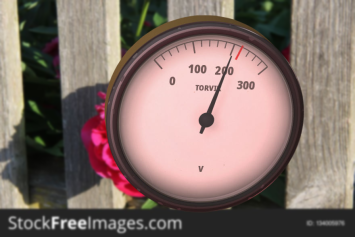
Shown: 200 V
